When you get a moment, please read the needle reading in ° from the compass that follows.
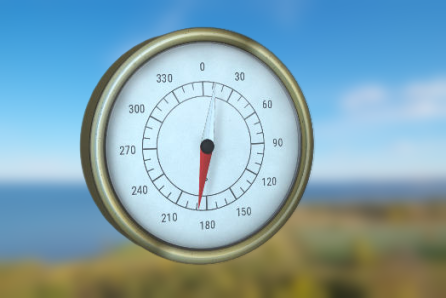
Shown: 190 °
